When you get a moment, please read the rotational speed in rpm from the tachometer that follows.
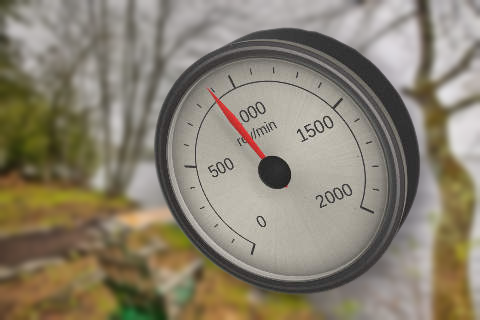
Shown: 900 rpm
